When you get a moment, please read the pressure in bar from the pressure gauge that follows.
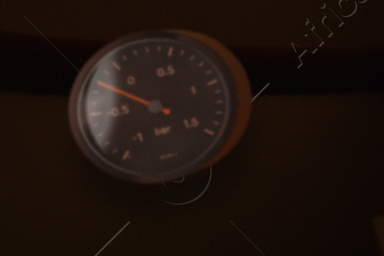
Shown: -0.2 bar
